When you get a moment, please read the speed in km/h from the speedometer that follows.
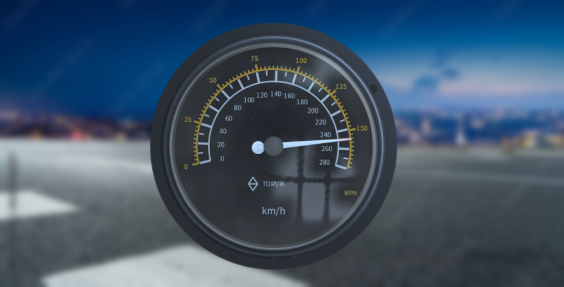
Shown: 250 km/h
